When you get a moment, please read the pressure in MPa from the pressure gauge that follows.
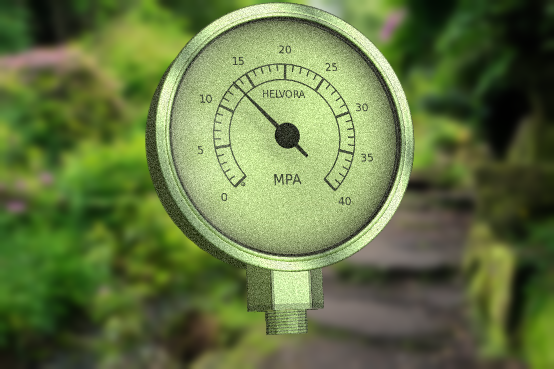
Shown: 13 MPa
